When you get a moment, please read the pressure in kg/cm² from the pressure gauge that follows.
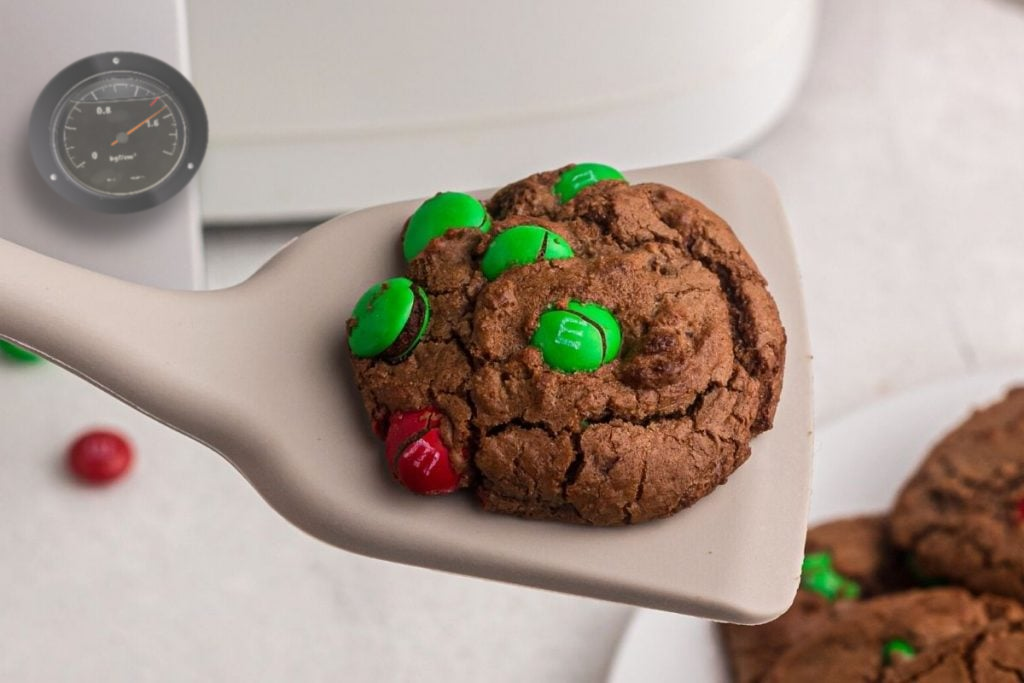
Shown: 1.5 kg/cm²
